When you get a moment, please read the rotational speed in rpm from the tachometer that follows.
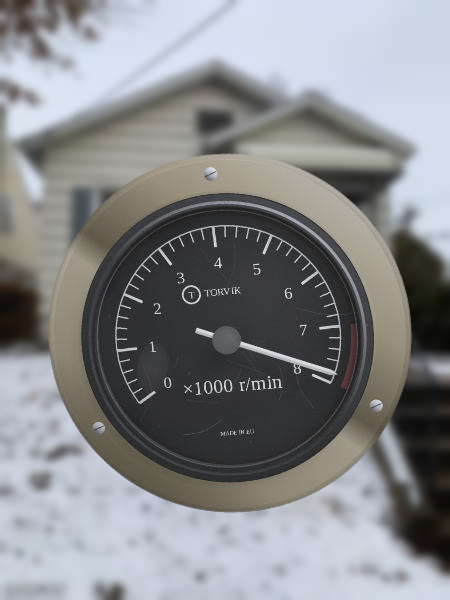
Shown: 7800 rpm
